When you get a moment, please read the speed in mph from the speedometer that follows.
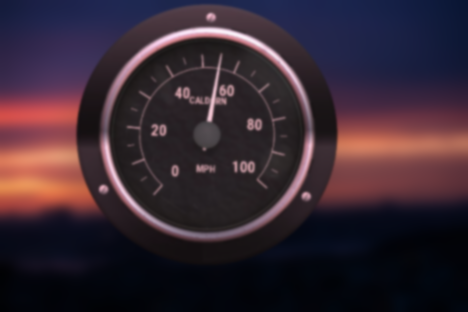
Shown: 55 mph
